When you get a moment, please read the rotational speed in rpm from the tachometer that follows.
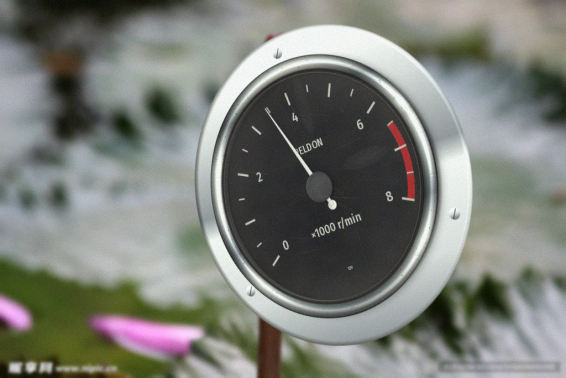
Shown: 3500 rpm
